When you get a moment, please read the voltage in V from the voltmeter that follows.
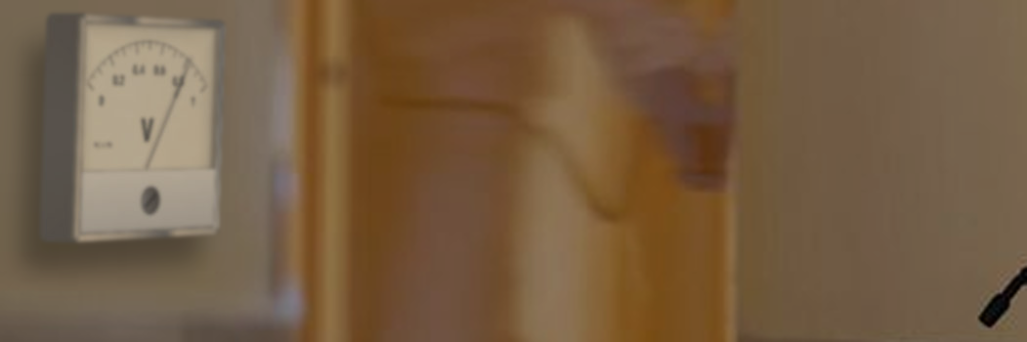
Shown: 0.8 V
